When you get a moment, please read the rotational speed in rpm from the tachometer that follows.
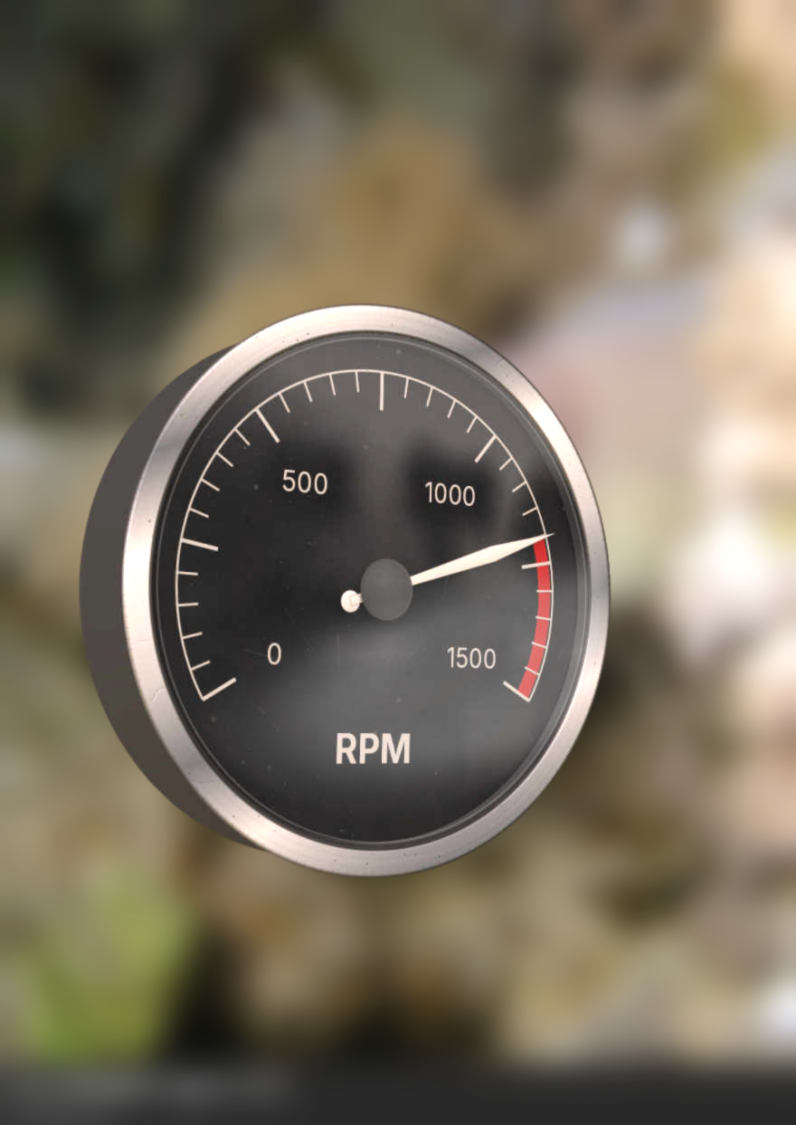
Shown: 1200 rpm
